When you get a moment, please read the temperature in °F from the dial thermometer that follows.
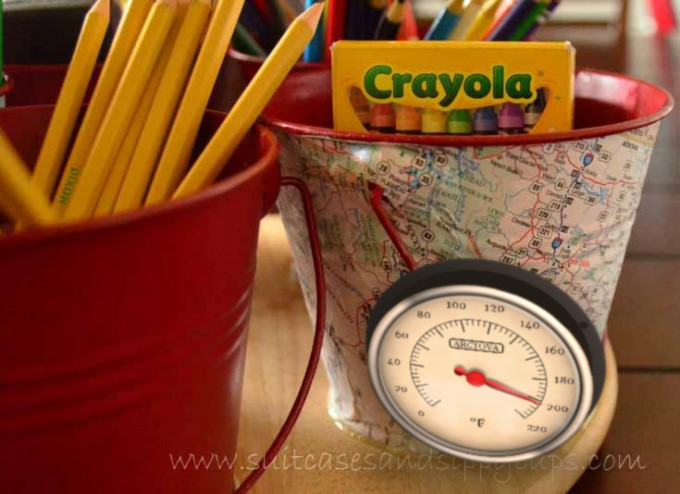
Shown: 200 °F
